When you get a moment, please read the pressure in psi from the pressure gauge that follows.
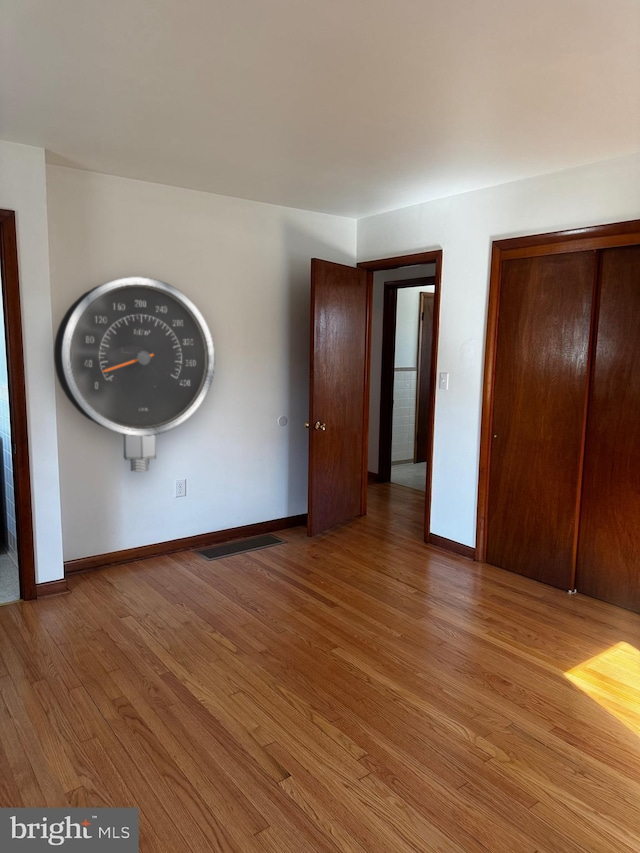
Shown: 20 psi
